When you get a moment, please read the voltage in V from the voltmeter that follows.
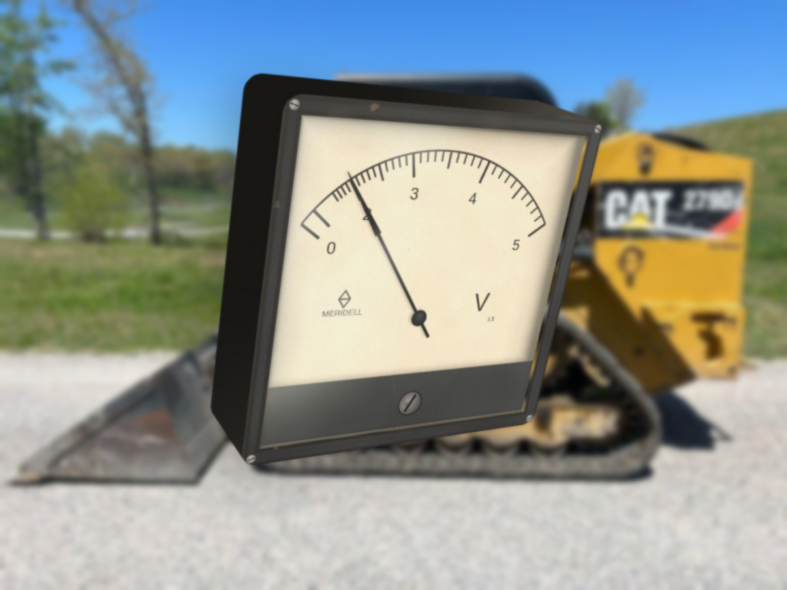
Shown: 2 V
